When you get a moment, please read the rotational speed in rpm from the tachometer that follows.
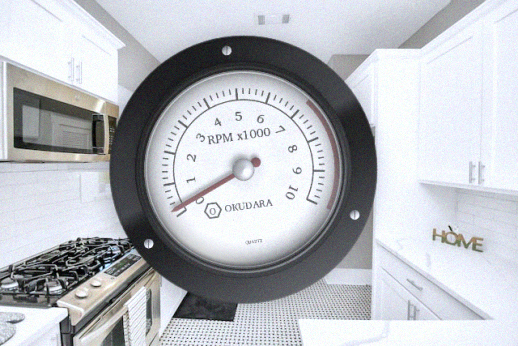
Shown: 200 rpm
